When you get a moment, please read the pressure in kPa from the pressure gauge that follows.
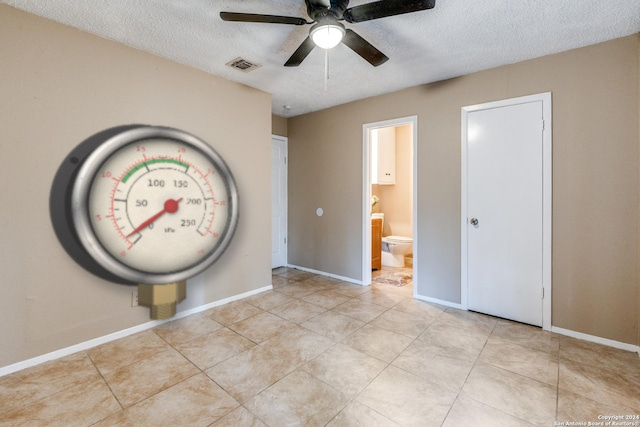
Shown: 10 kPa
